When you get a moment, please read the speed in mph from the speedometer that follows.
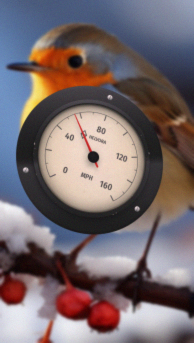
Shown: 55 mph
